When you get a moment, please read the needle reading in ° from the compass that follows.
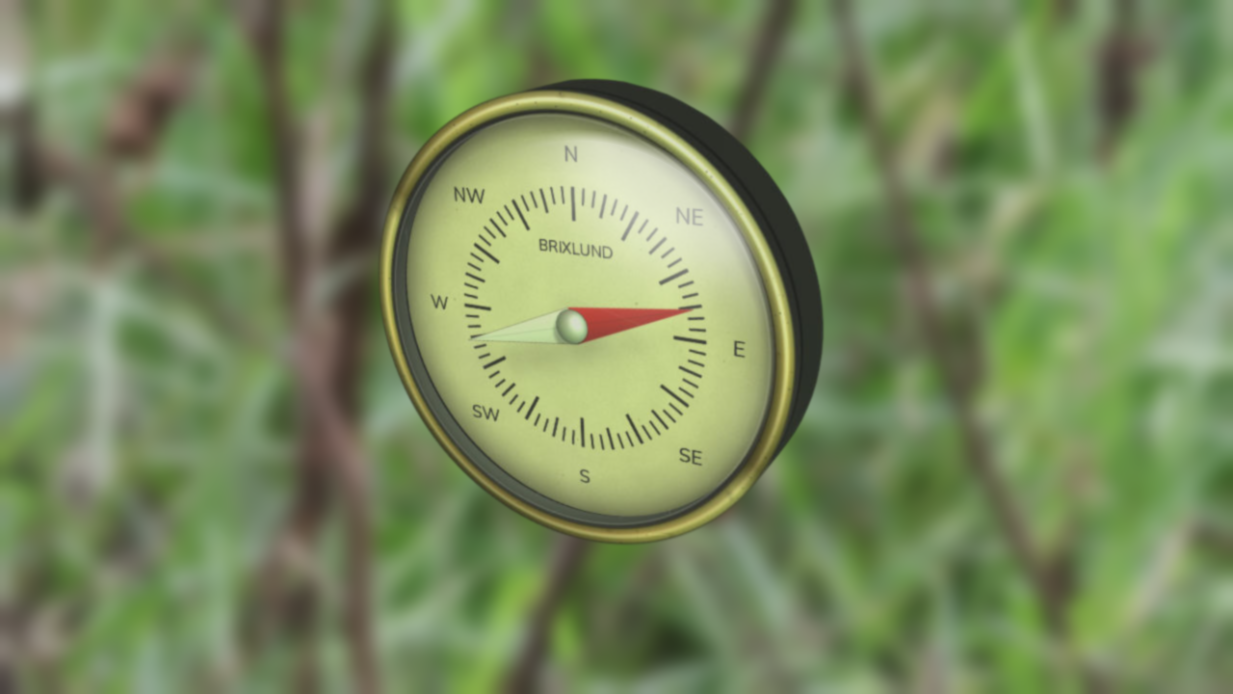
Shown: 75 °
